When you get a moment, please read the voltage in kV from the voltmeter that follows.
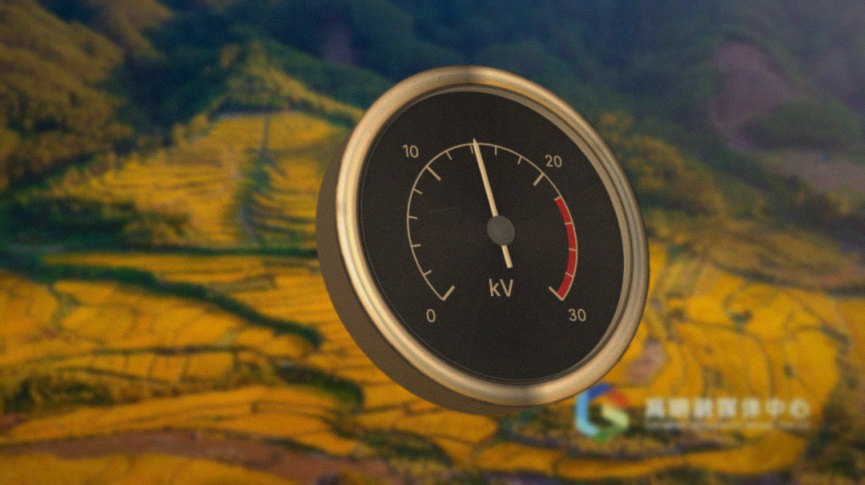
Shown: 14 kV
